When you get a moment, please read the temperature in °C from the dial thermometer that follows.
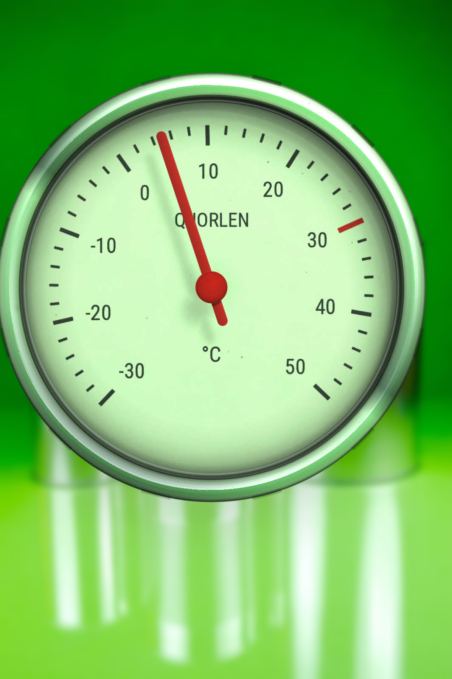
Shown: 5 °C
